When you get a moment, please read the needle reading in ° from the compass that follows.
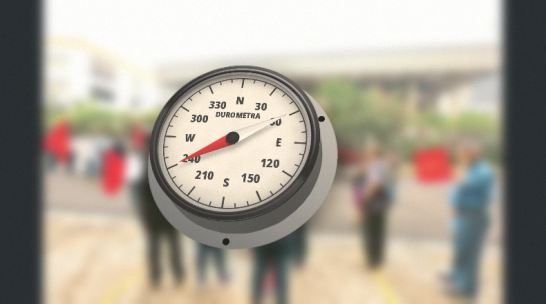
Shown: 240 °
